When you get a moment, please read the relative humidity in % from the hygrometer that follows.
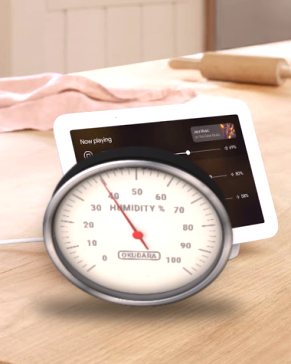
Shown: 40 %
